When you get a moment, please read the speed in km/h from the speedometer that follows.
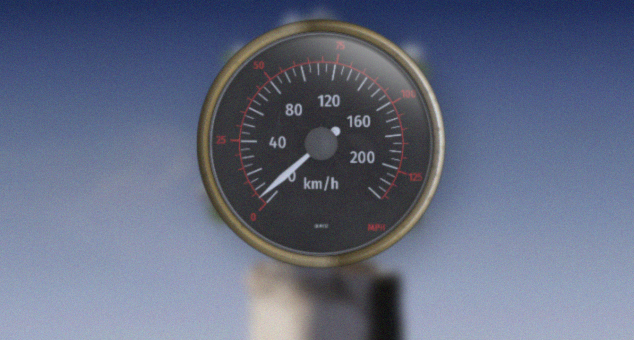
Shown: 5 km/h
